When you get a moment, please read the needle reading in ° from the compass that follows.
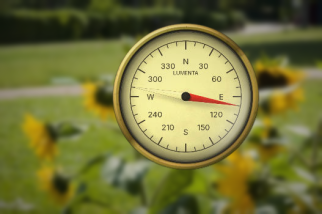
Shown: 100 °
